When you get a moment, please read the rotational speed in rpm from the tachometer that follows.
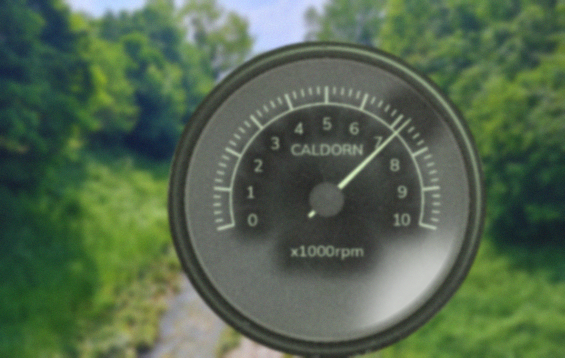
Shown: 7200 rpm
